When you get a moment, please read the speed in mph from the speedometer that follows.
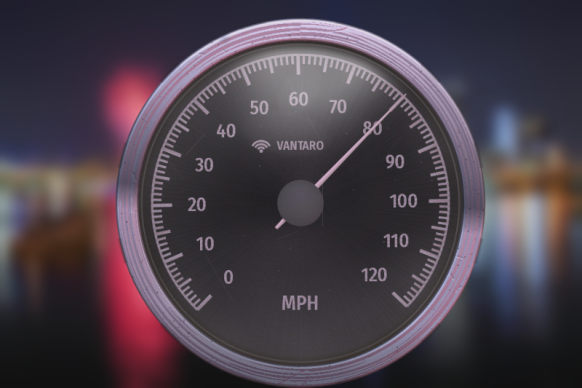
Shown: 80 mph
